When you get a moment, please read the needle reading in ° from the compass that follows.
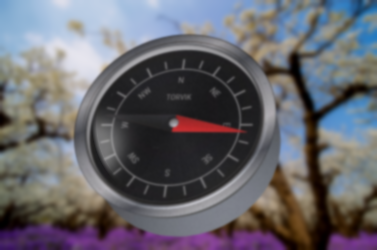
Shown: 97.5 °
